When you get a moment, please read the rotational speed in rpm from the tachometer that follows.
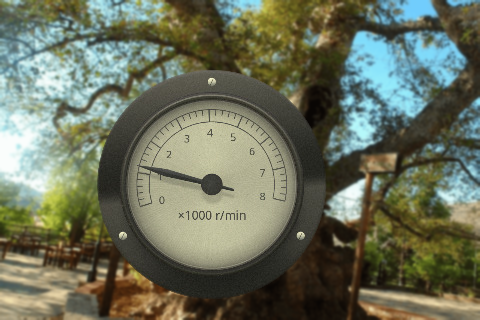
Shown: 1200 rpm
